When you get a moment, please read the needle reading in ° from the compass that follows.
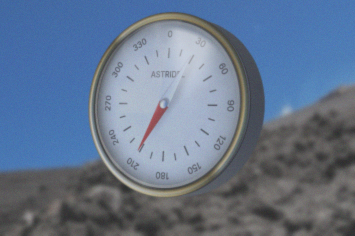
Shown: 210 °
